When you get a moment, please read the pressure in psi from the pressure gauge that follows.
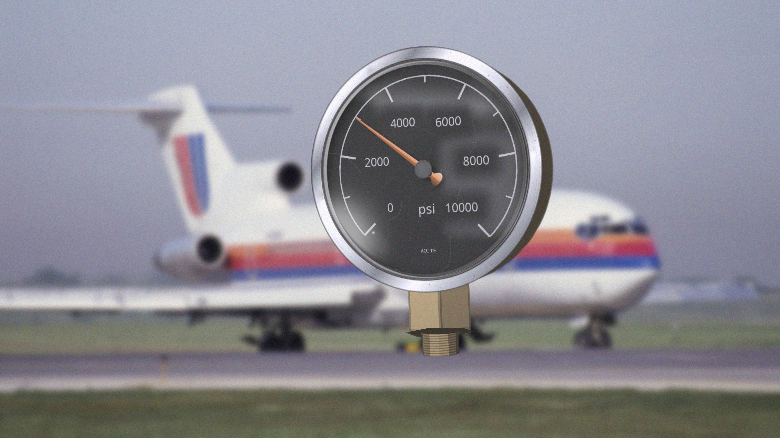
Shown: 3000 psi
